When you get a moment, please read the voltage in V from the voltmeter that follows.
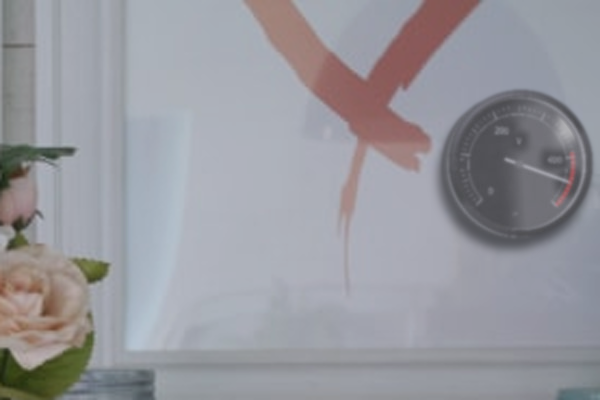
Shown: 450 V
